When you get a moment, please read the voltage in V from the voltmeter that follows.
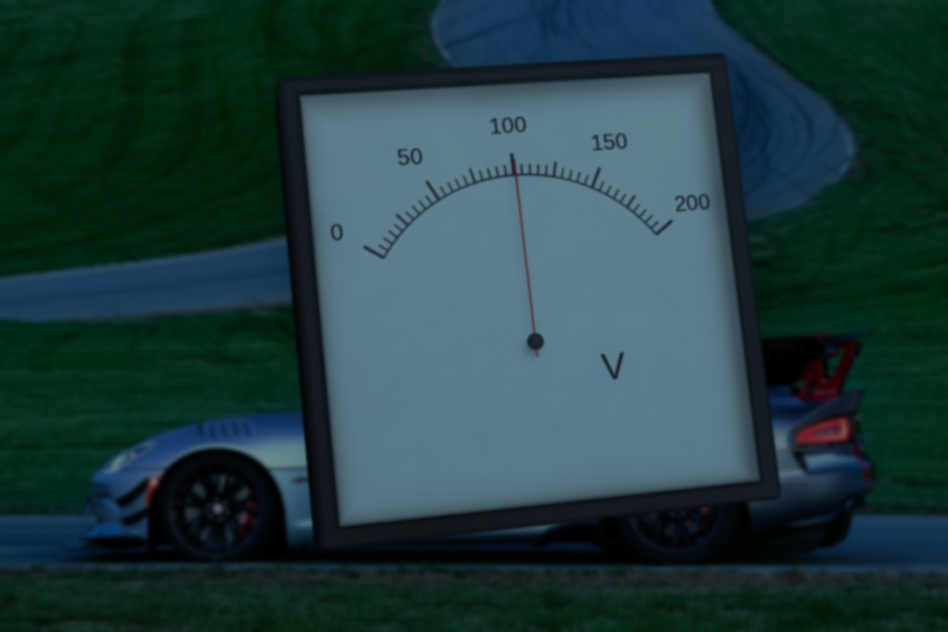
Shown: 100 V
